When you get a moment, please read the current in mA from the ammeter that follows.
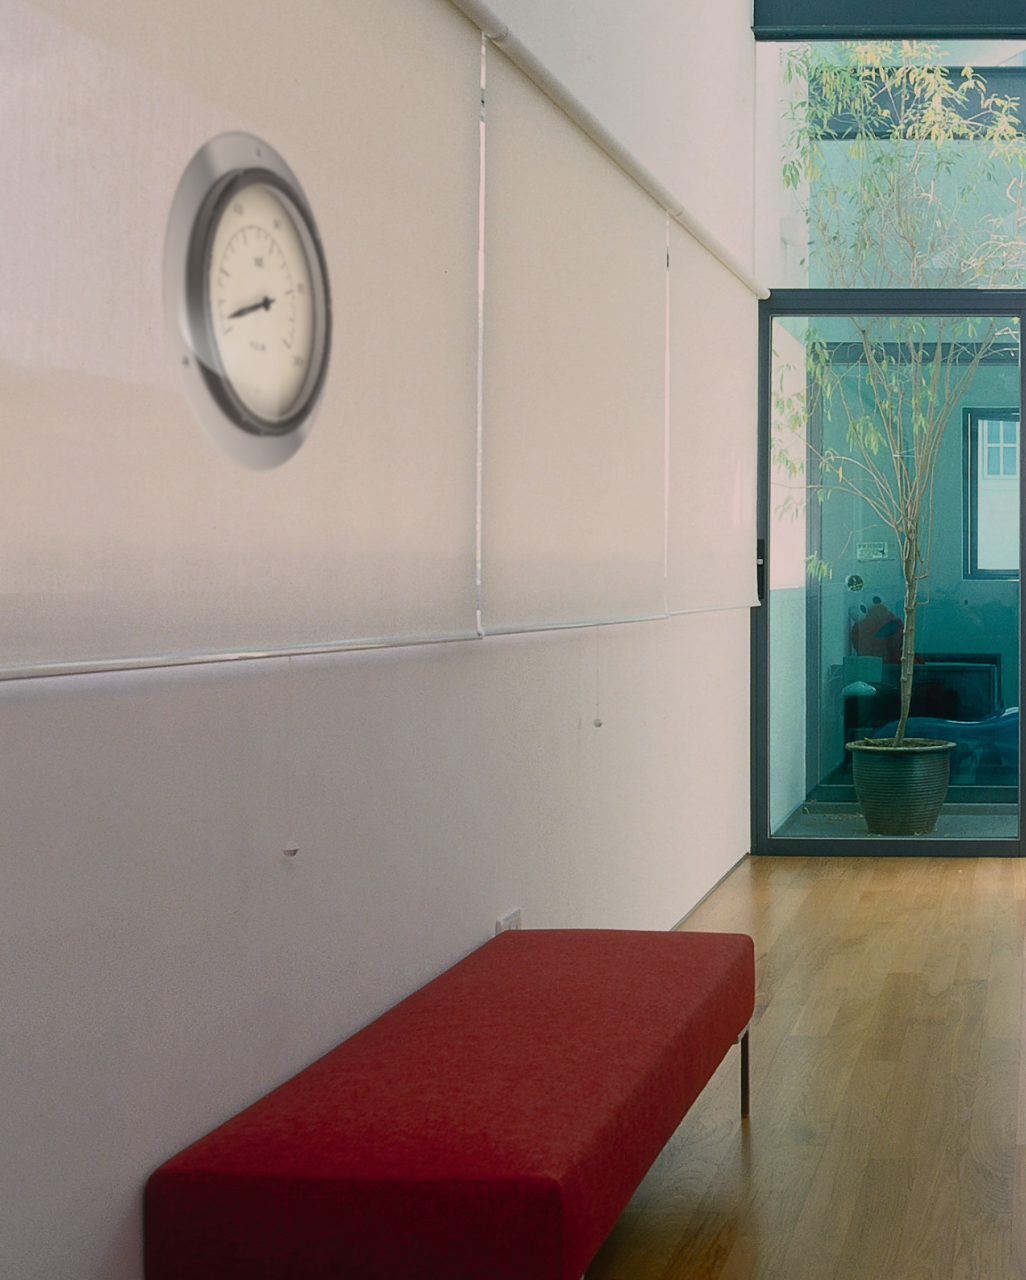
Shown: 5 mA
